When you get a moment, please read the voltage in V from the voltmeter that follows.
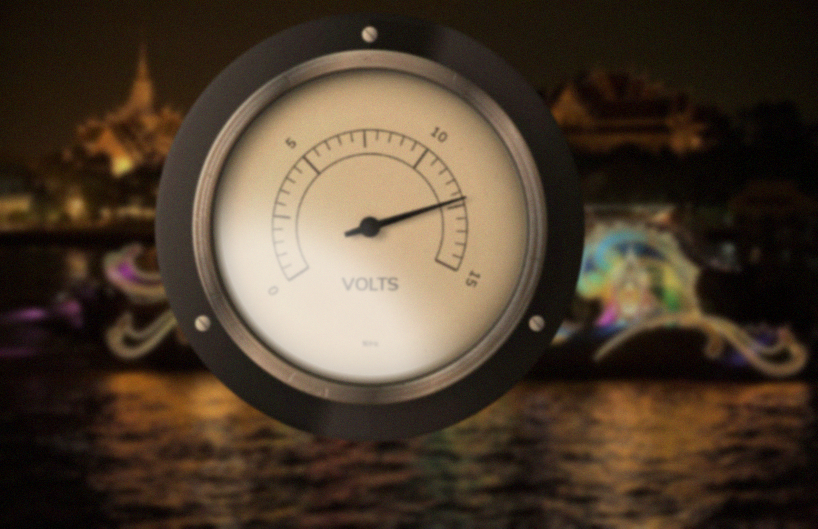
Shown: 12.25 V
